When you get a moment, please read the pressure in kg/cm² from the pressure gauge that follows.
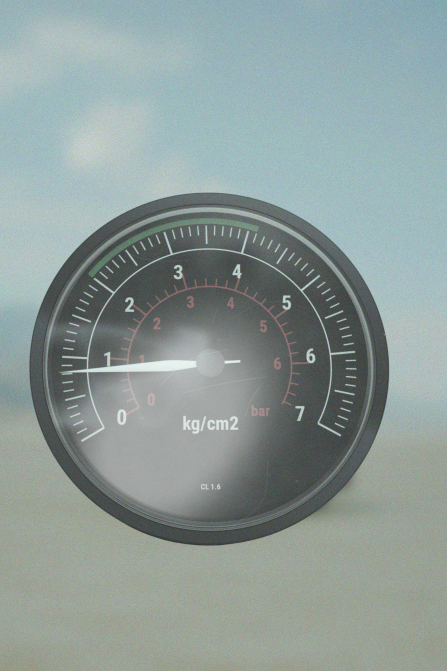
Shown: 0.8 kg/cm²
